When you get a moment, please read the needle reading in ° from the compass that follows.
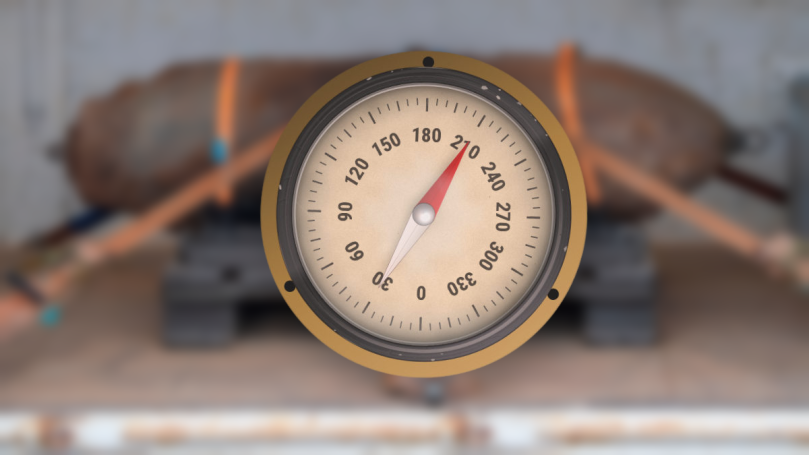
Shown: 210 °
